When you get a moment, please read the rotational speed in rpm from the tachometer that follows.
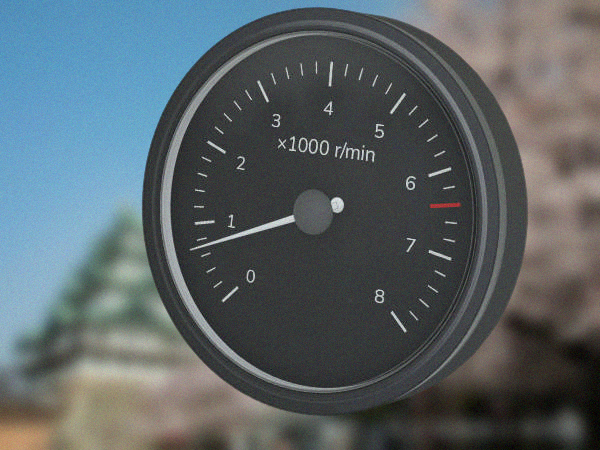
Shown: 700 rpm
